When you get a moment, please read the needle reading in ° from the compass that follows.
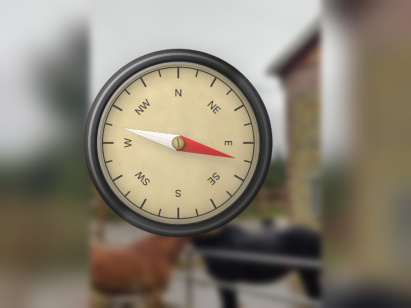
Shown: 105 °
